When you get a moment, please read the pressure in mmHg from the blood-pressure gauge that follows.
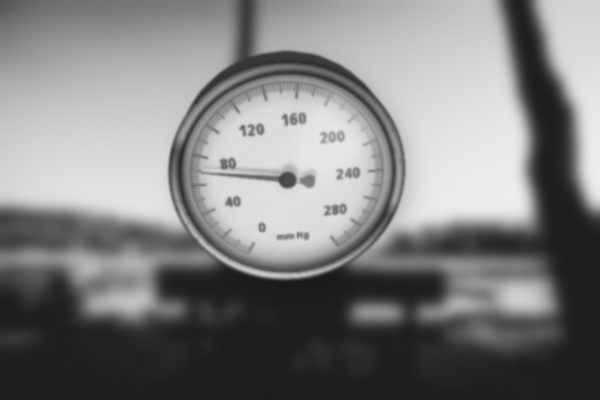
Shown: 70 mmHg
